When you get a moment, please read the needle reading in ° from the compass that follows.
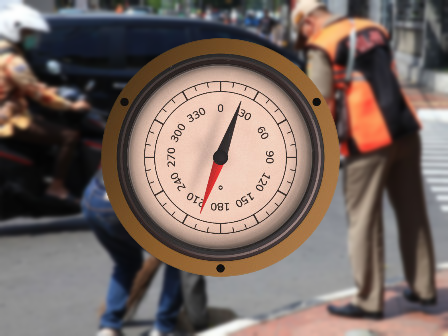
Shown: 200 °
